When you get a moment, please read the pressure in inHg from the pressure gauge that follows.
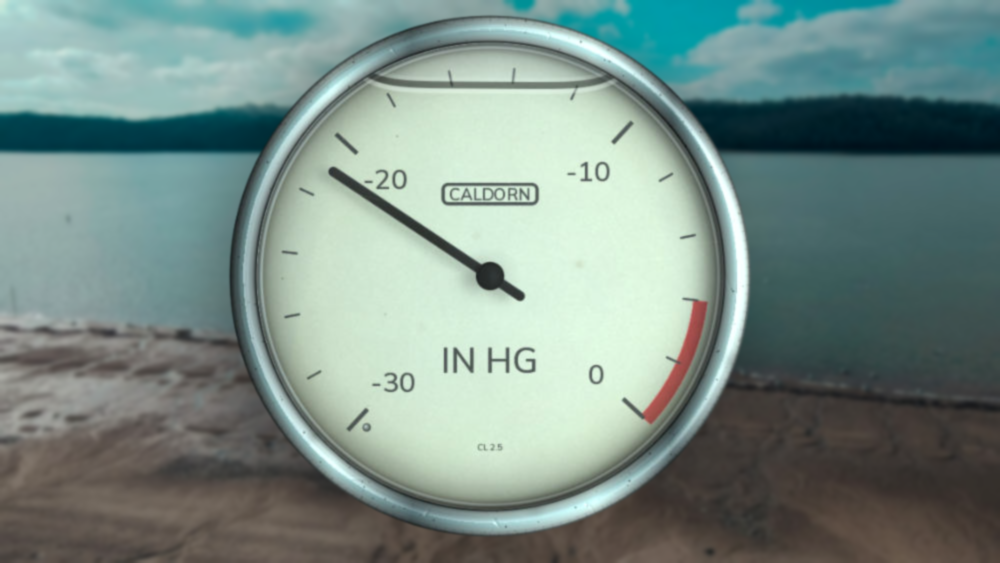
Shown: -21 inHg
